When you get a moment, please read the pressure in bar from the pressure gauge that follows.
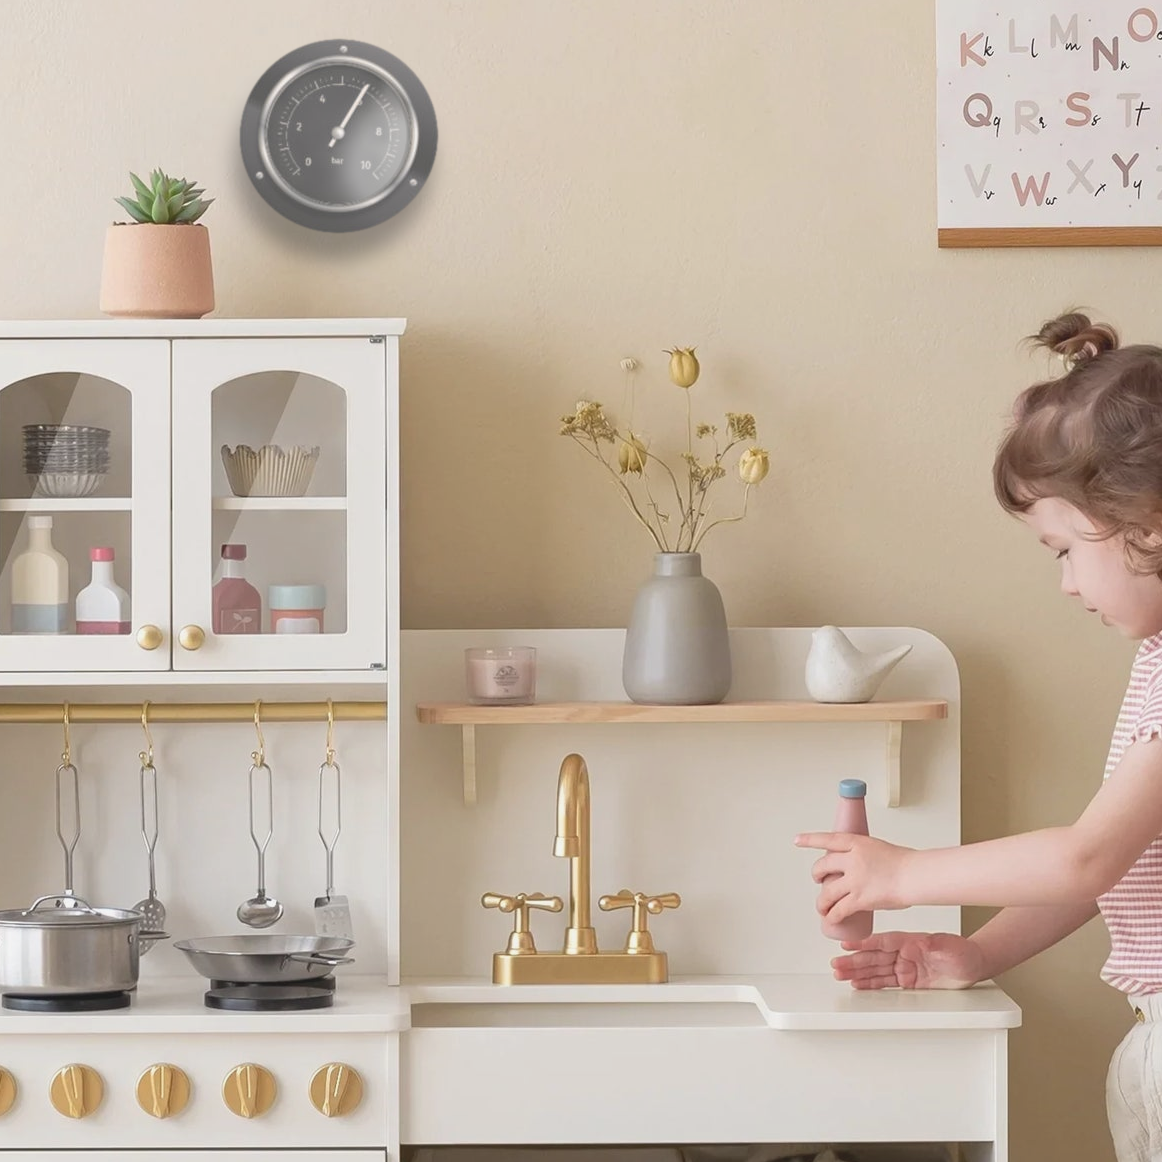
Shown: 6 bar
